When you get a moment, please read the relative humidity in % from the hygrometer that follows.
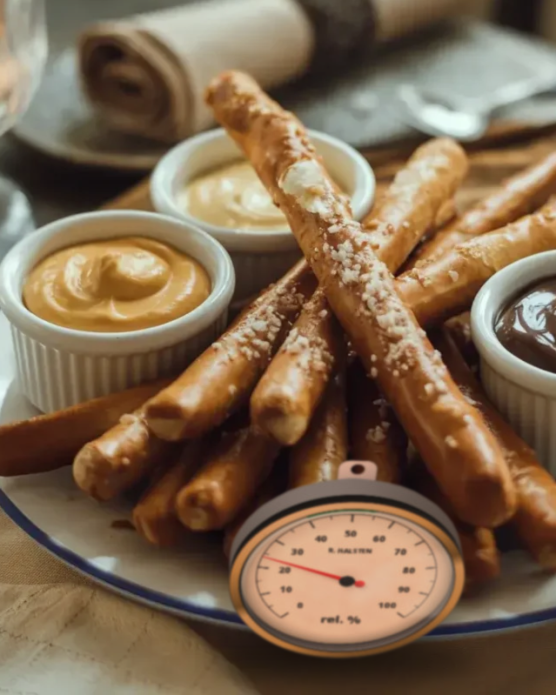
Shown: 25 %
